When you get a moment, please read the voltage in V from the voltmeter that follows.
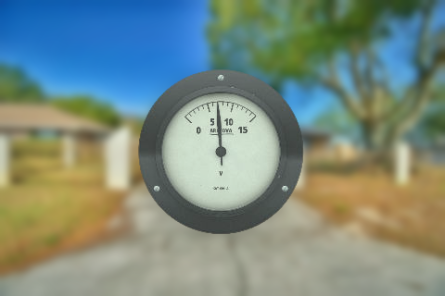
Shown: 7 V
